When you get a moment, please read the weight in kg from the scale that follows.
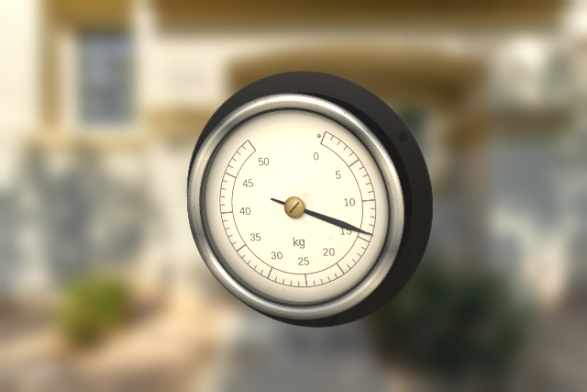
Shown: 14 kg
